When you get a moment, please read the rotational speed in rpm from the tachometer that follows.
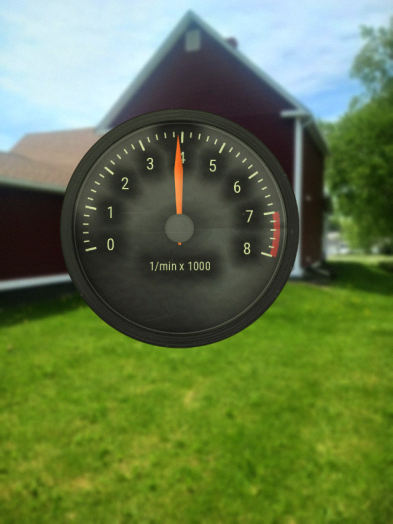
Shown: 3900 rpm
